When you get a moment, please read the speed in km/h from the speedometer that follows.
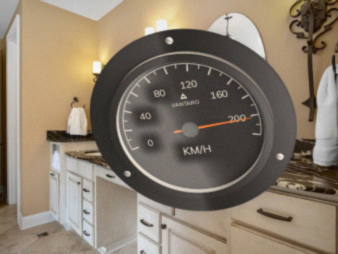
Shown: 200 km/h
